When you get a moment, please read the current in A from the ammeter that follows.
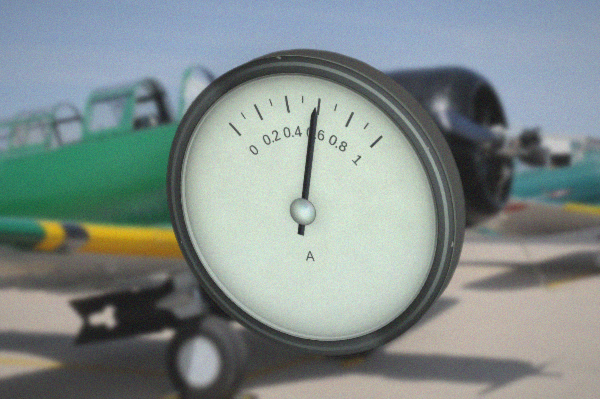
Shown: 0.6 A
